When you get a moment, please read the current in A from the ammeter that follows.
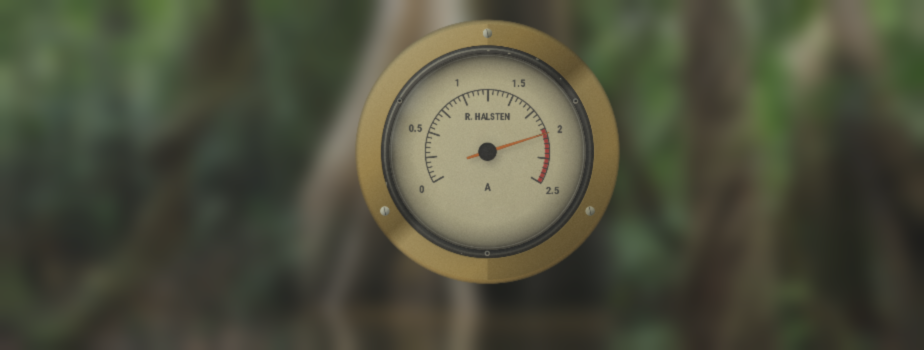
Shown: 2 A
